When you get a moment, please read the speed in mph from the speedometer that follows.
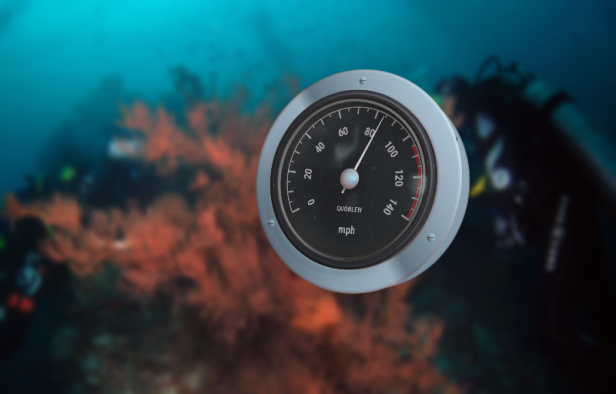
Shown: 85 mph
